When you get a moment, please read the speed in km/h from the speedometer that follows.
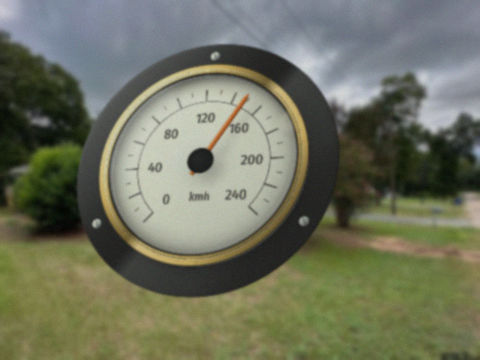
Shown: 150 km/h
